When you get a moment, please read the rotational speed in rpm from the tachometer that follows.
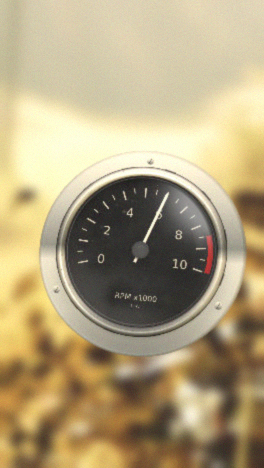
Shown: 6000 rpm
